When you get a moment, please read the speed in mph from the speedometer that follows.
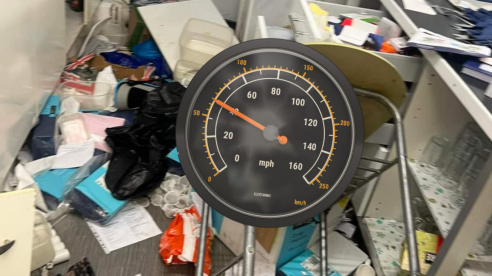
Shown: 40 mph
